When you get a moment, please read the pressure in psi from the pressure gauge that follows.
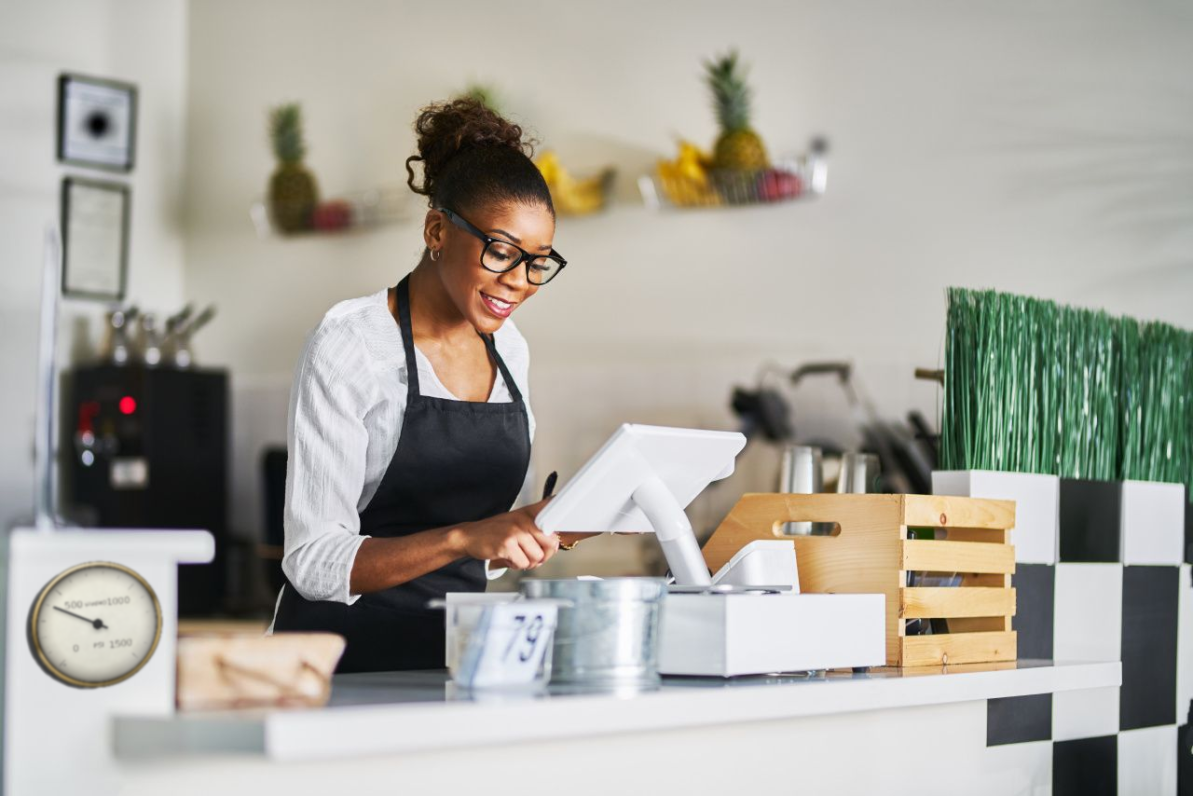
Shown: 400 psi
